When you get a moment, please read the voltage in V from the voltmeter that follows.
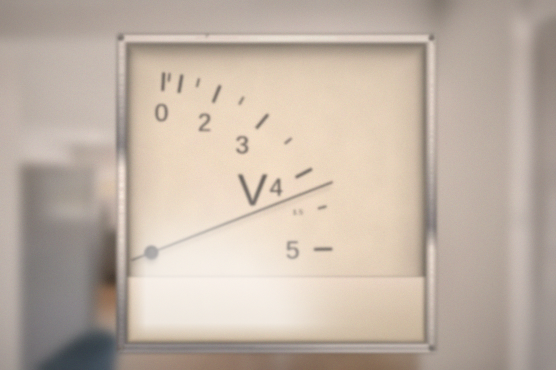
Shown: 4.25 V
